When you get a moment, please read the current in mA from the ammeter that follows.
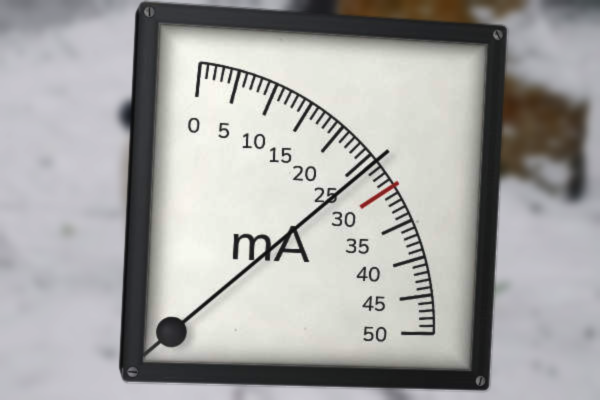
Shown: 26 mA
